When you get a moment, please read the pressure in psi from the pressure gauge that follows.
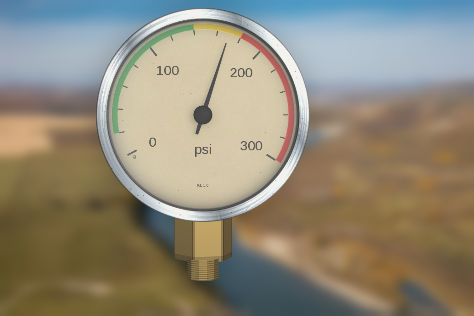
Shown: 170 psi
